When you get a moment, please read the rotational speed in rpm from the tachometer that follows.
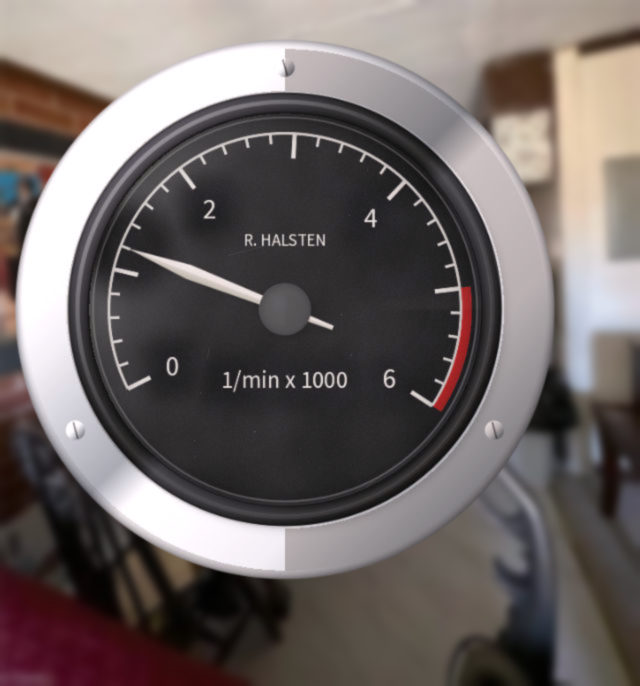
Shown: 1200 rpm
